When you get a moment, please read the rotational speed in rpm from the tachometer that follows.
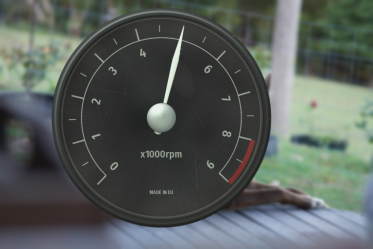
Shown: 5000 rpm
